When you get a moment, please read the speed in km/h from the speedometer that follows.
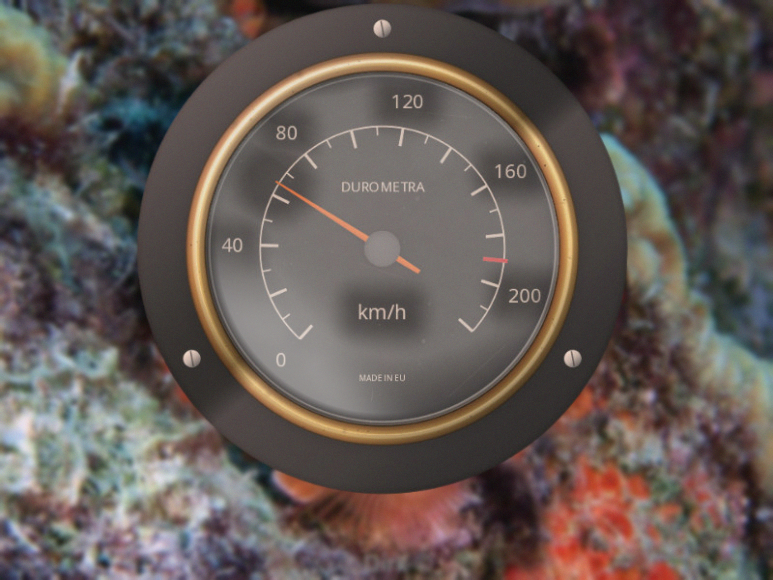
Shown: 65 km/h
